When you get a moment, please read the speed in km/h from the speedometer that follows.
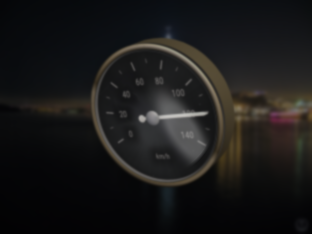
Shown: 120 km/h
